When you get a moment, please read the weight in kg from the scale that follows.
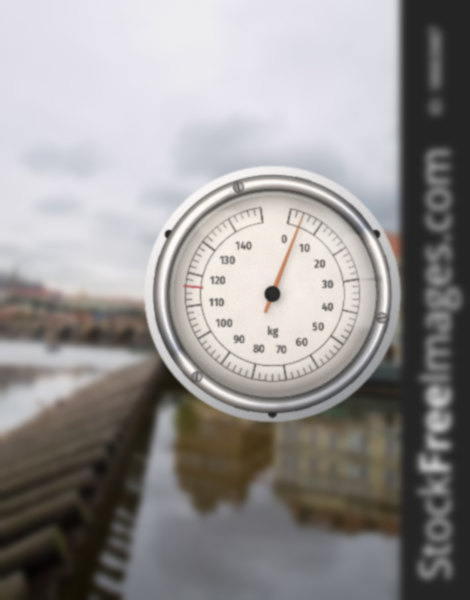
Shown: 4 kg
